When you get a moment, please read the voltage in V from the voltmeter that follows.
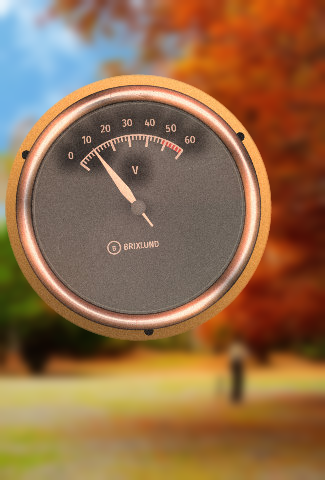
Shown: 10 V
